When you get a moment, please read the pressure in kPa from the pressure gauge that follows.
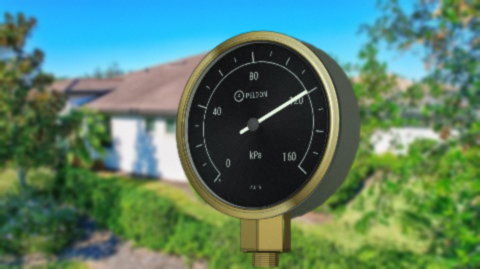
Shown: 120 kPa
